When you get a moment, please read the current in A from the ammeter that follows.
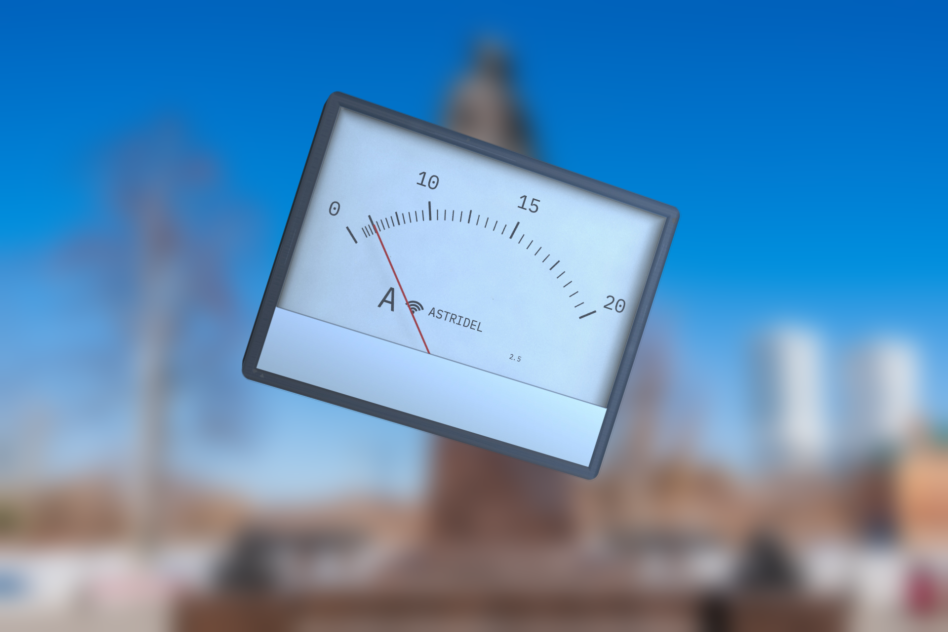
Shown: 5 A
